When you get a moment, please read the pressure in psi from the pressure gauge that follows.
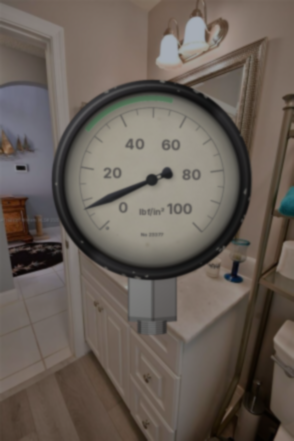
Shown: 7.5 psi
